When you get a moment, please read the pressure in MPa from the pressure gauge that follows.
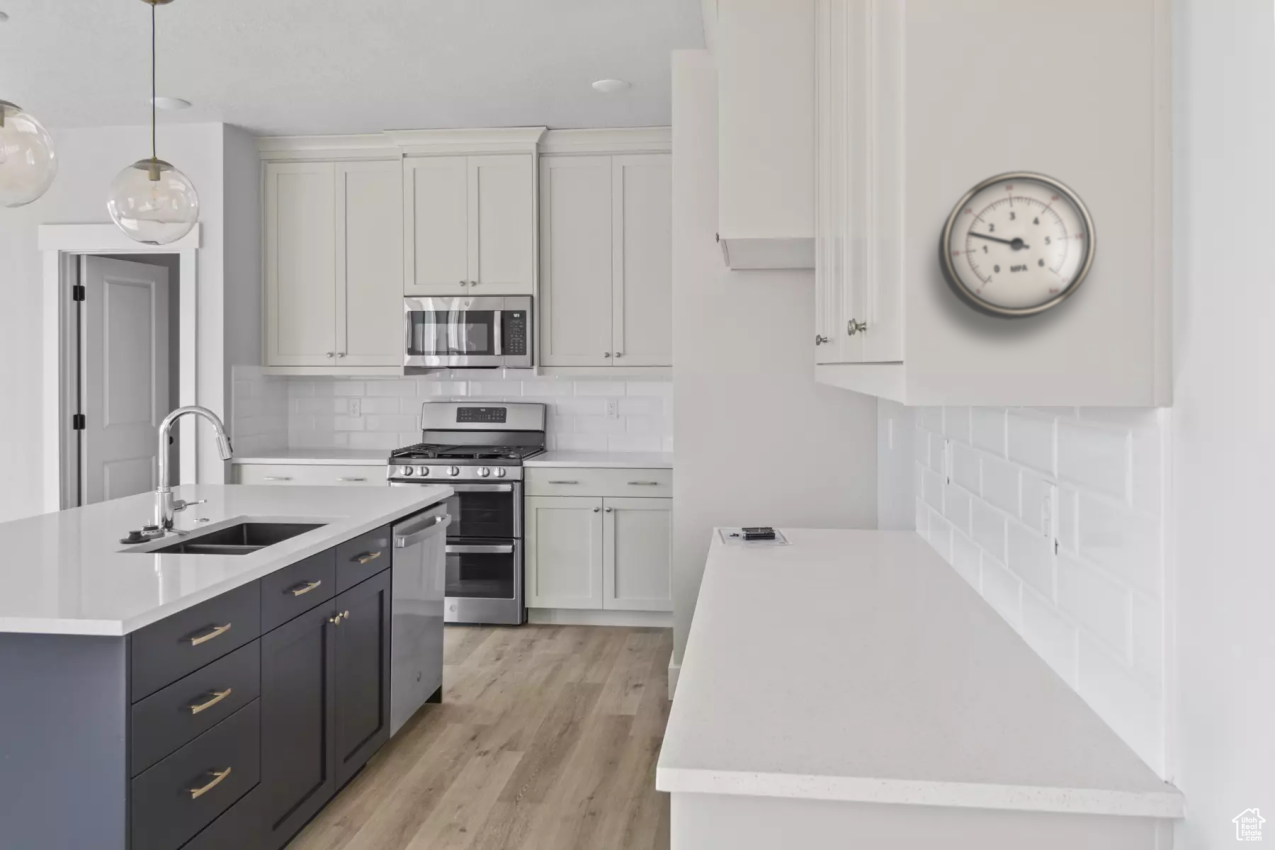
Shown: 1.5 MPa
